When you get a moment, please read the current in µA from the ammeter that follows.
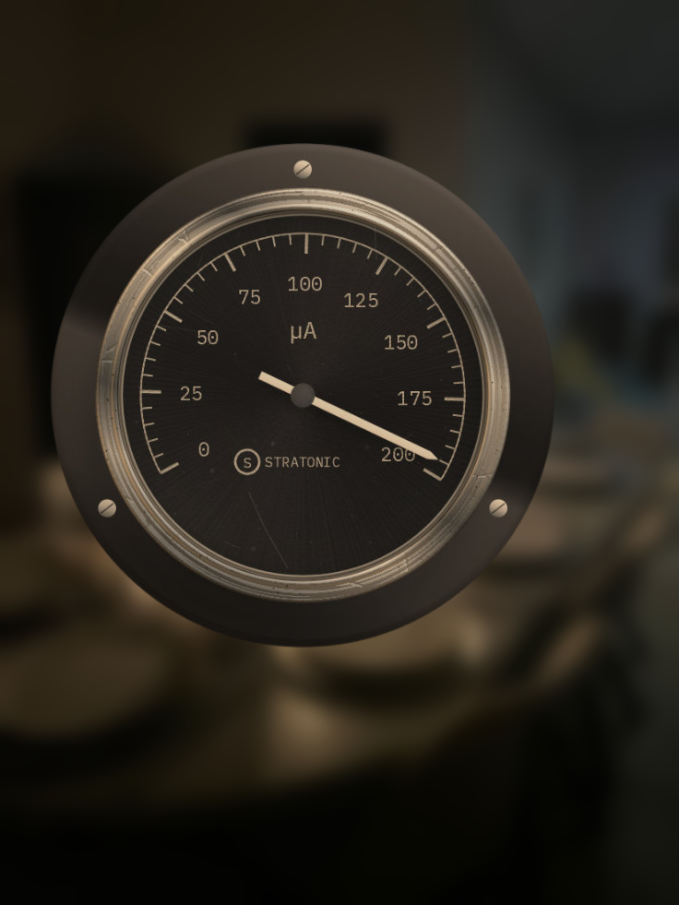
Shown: 195 µA
